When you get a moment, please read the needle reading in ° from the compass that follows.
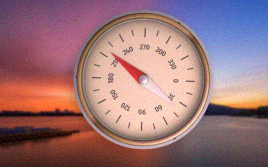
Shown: 217.5 °
